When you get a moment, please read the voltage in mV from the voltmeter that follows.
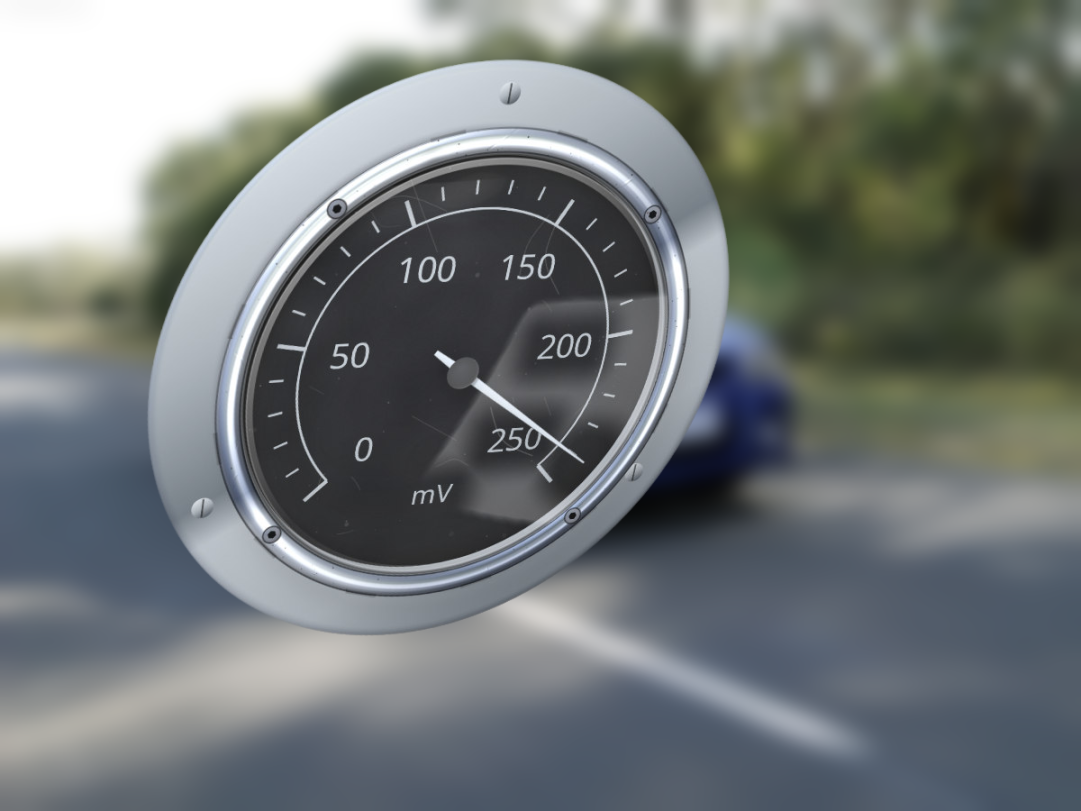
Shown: 240 mV
